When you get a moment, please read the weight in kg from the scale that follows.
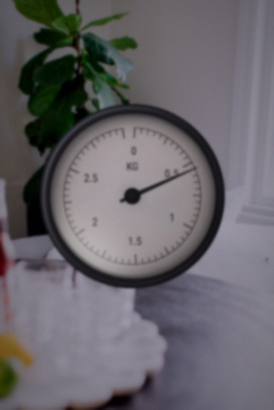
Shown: 0.55 kg
